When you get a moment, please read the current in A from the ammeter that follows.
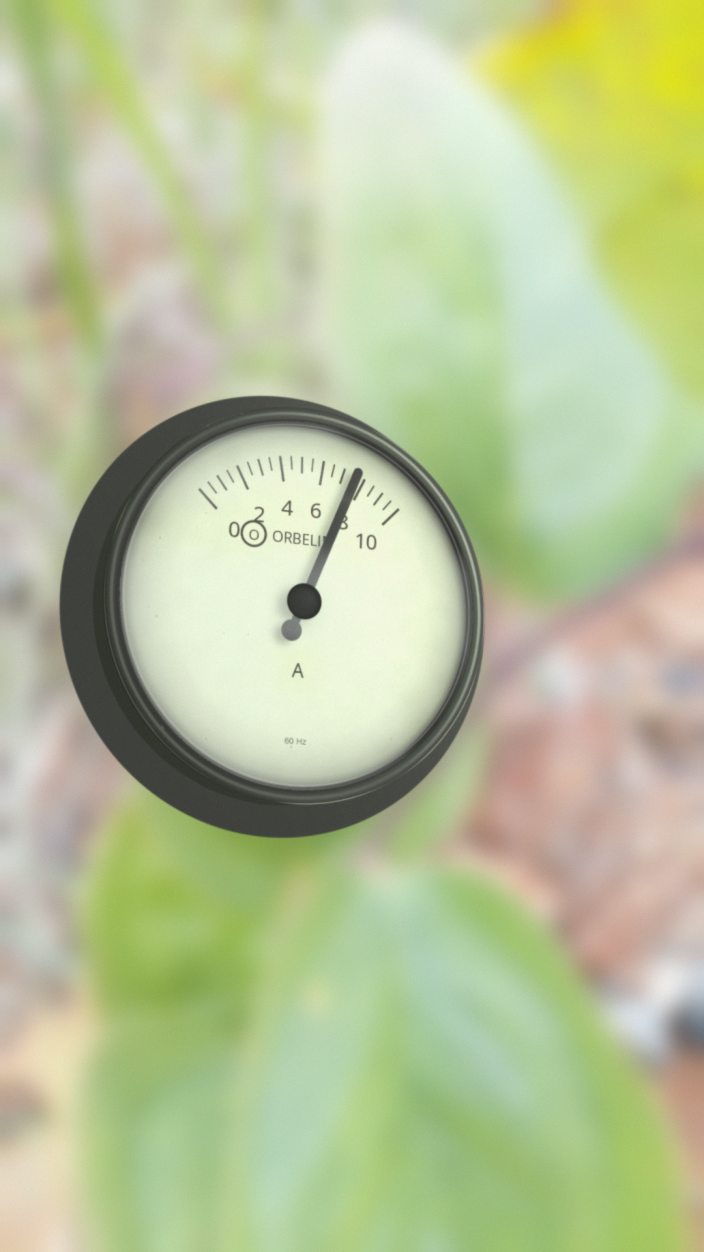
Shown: 7.5 A
